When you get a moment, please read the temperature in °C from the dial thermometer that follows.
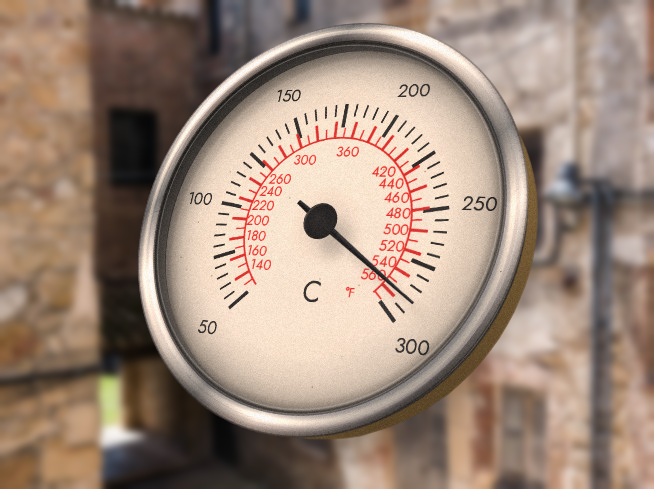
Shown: 290 °C
